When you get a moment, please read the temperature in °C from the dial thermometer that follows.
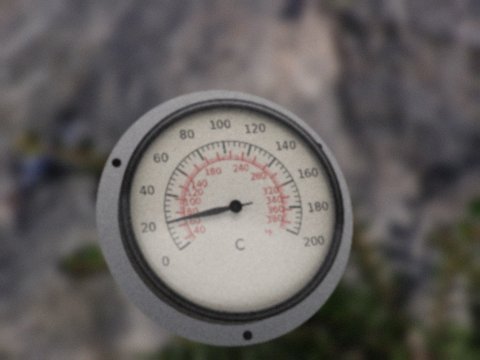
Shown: 20 °C
